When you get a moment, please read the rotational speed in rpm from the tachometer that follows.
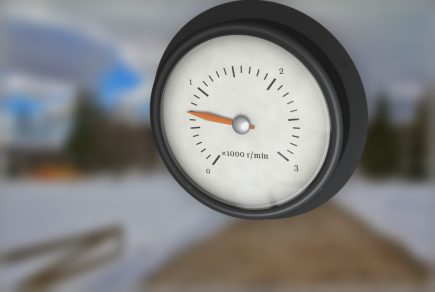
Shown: 700 rpm
